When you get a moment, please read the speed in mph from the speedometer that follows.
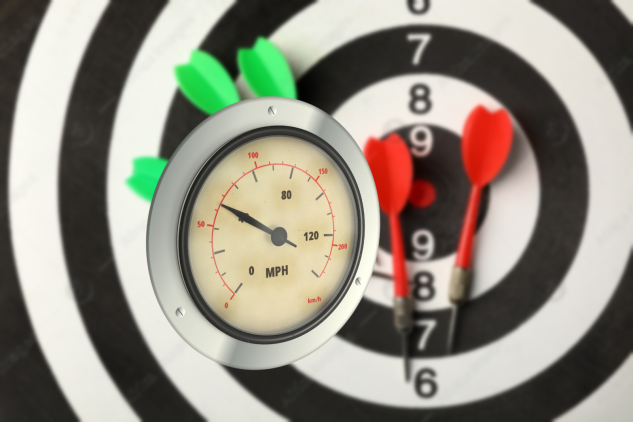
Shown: 40 mph
